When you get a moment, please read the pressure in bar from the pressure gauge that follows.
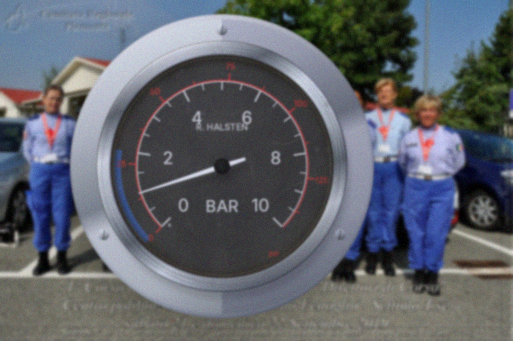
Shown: 1 bar
